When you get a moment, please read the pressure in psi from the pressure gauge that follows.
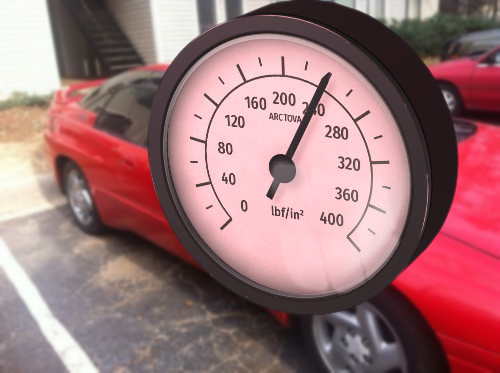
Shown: 240 psi
